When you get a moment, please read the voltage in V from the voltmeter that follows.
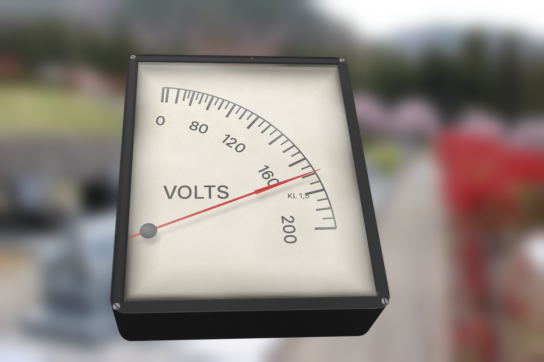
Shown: 170 V
